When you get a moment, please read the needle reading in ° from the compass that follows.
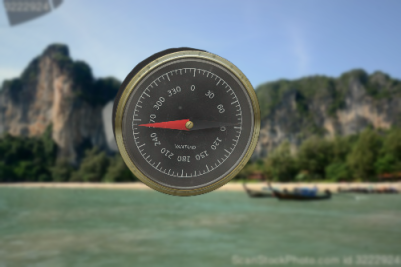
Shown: 265 °
